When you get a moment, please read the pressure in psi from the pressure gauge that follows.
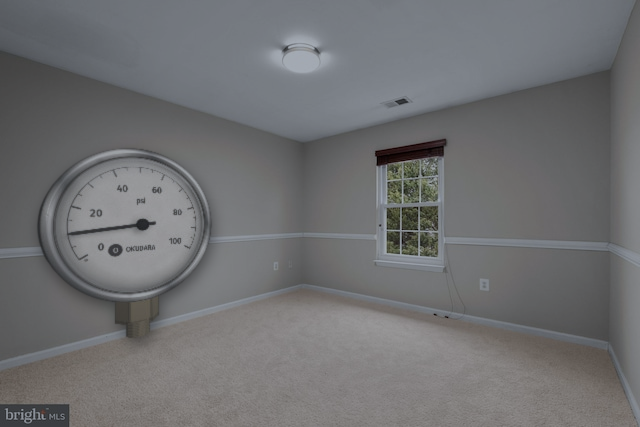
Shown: 10 psi
